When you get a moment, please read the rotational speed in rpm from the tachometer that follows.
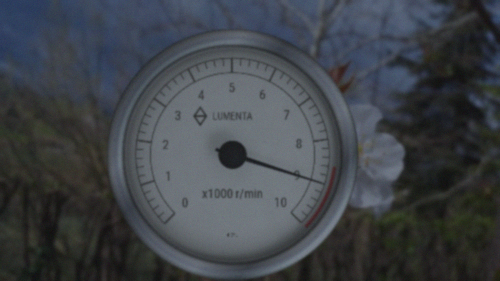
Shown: 9000 rpm
